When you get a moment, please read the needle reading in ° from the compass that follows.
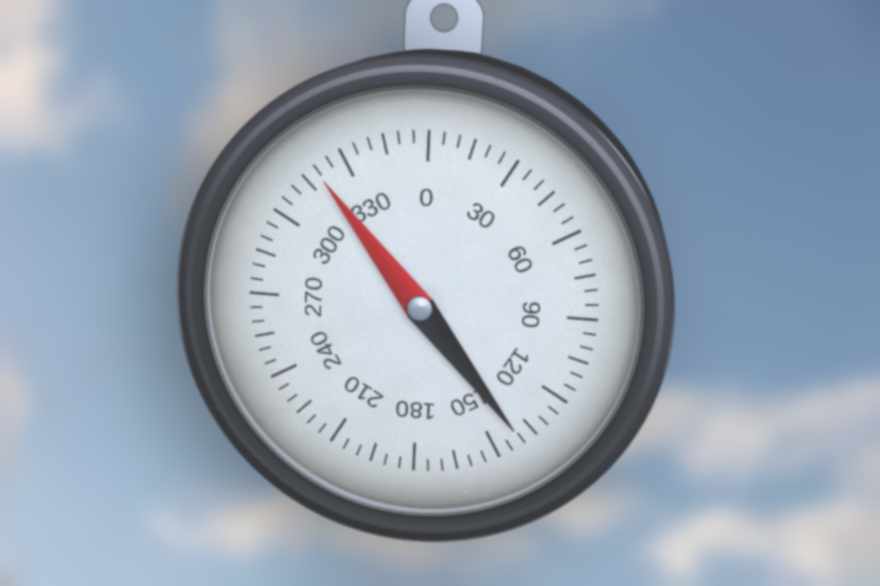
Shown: 320 °
